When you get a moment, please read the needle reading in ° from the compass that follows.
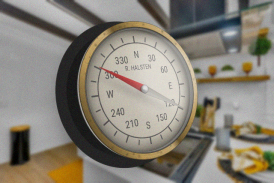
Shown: 300 °
